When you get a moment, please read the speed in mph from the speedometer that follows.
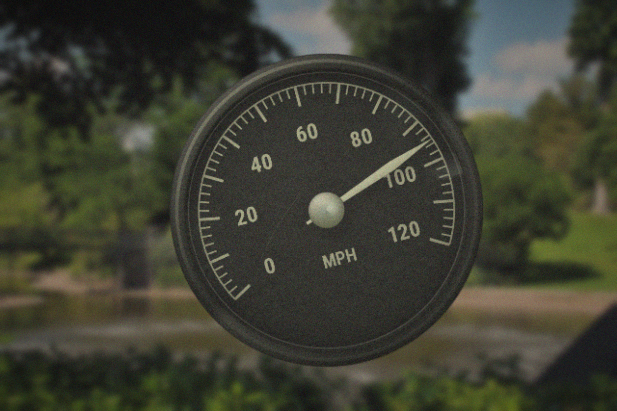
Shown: 95 mph
